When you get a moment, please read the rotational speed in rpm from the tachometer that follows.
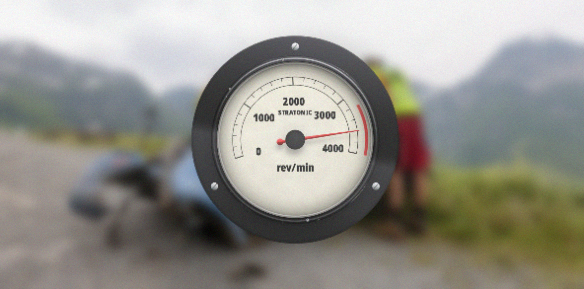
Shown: 3600 rpm
